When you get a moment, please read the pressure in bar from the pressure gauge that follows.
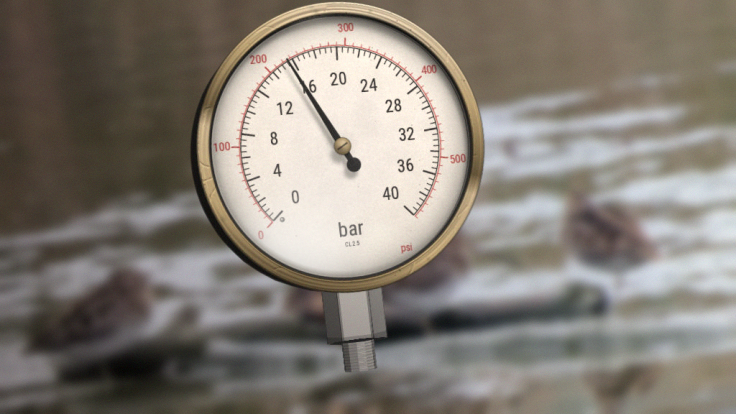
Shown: 15.5 bar
